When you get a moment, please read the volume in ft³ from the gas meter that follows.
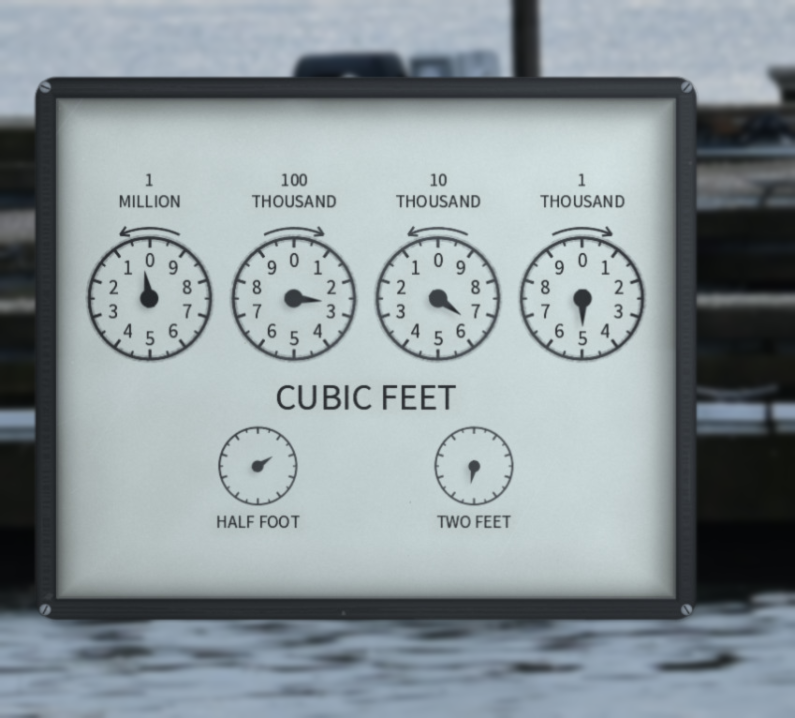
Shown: 26500 ft³
